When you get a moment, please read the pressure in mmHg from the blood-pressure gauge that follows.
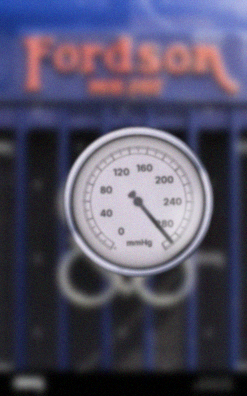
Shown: 290 mmHg
